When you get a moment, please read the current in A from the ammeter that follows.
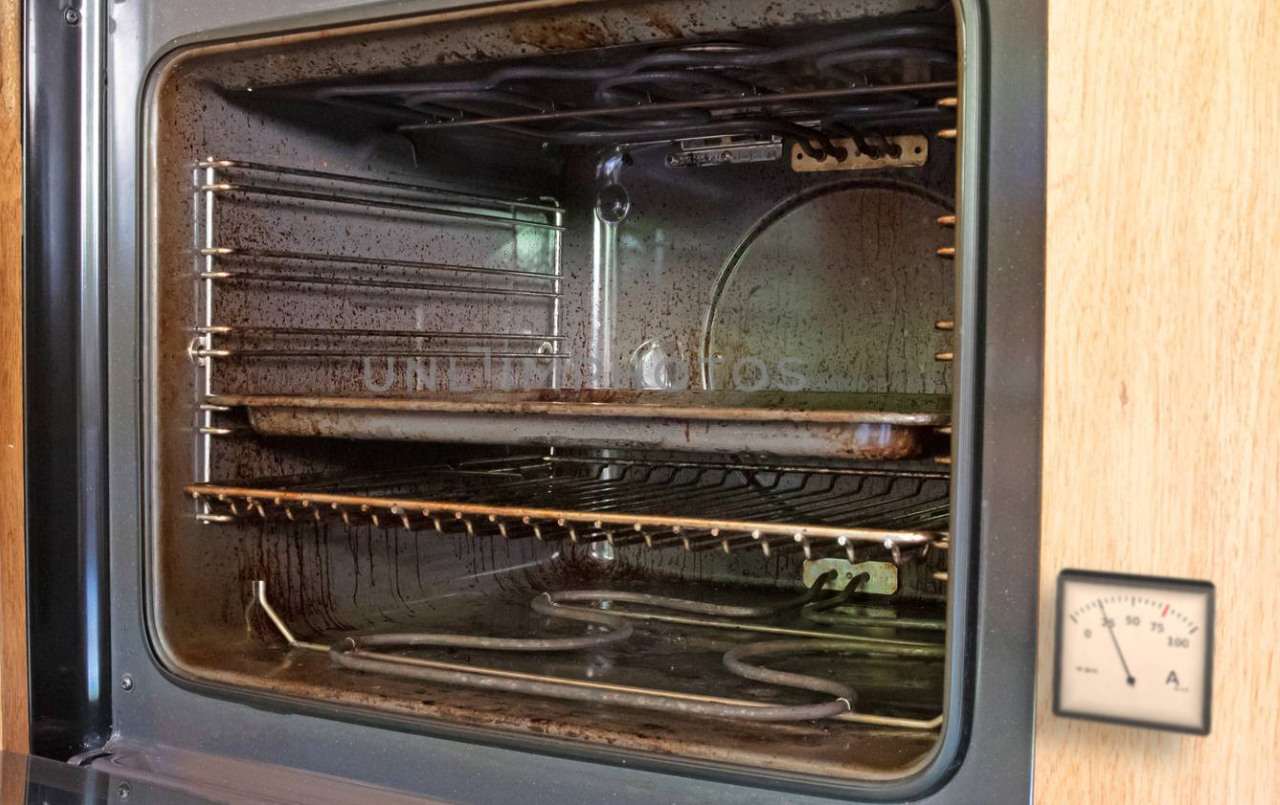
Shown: 25 A
